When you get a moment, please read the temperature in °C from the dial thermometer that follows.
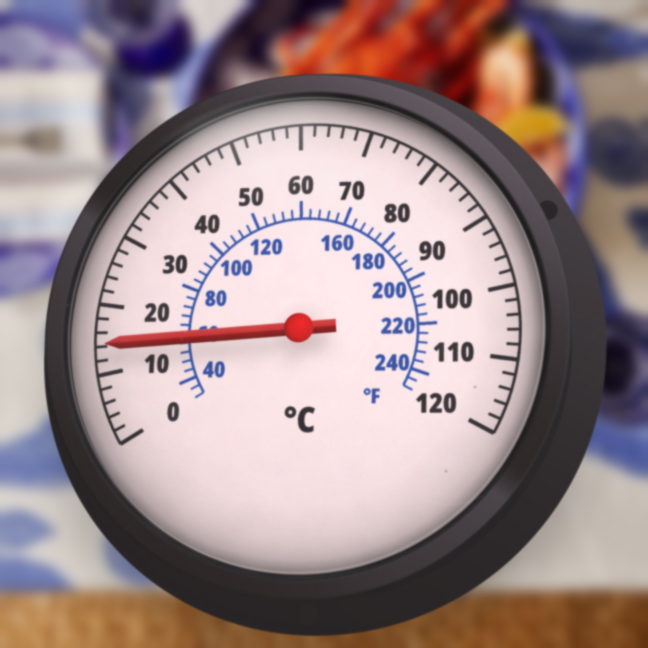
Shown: 14 °C
